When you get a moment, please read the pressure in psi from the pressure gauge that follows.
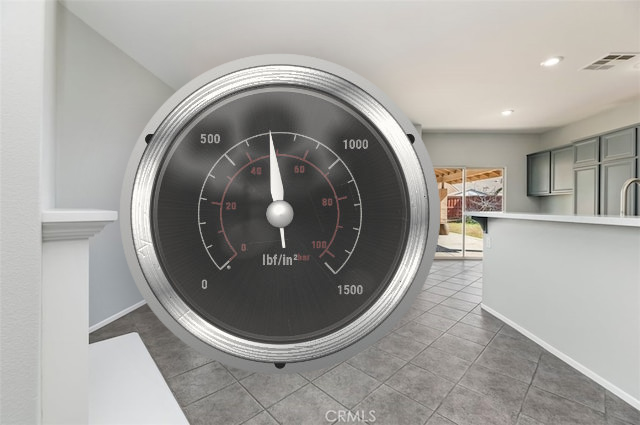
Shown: 700 psi
